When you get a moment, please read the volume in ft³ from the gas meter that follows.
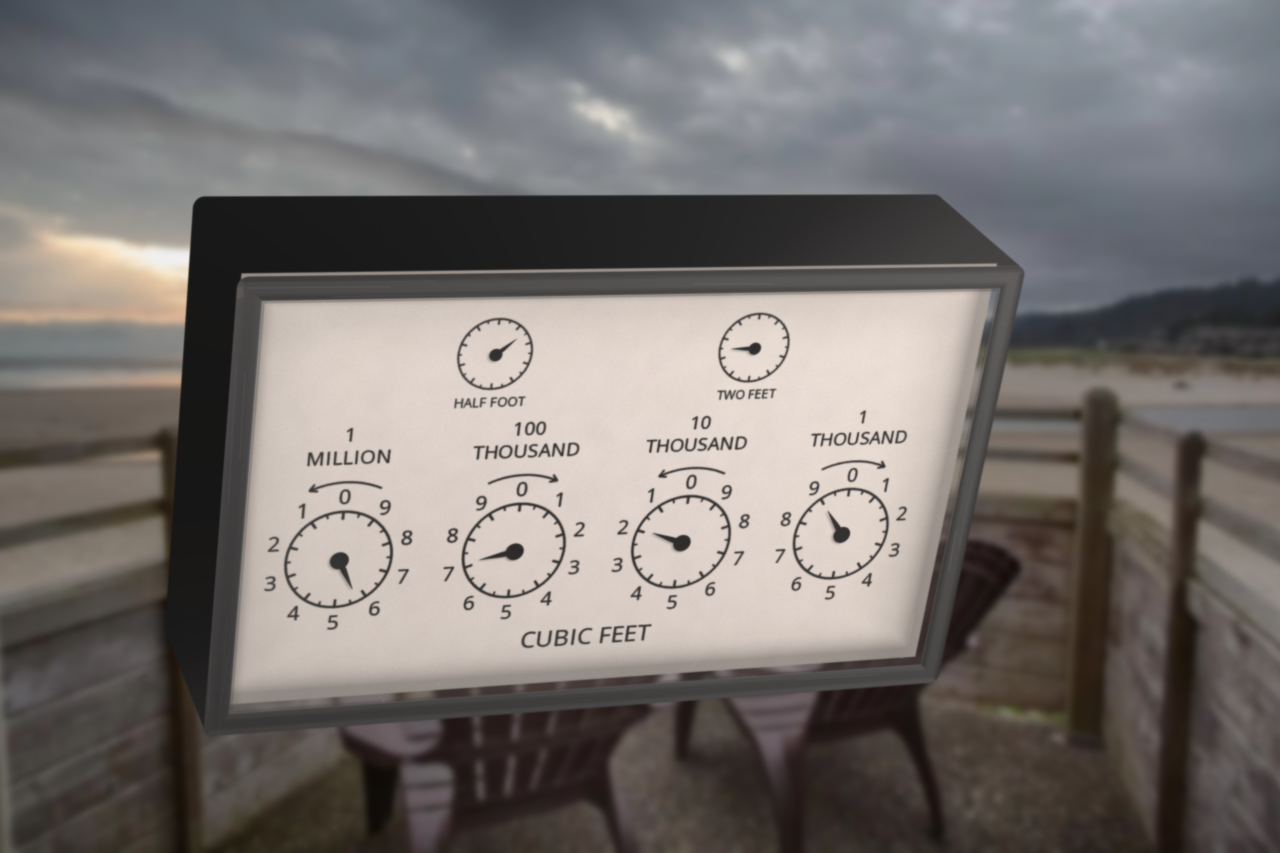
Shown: 571900 ft³
